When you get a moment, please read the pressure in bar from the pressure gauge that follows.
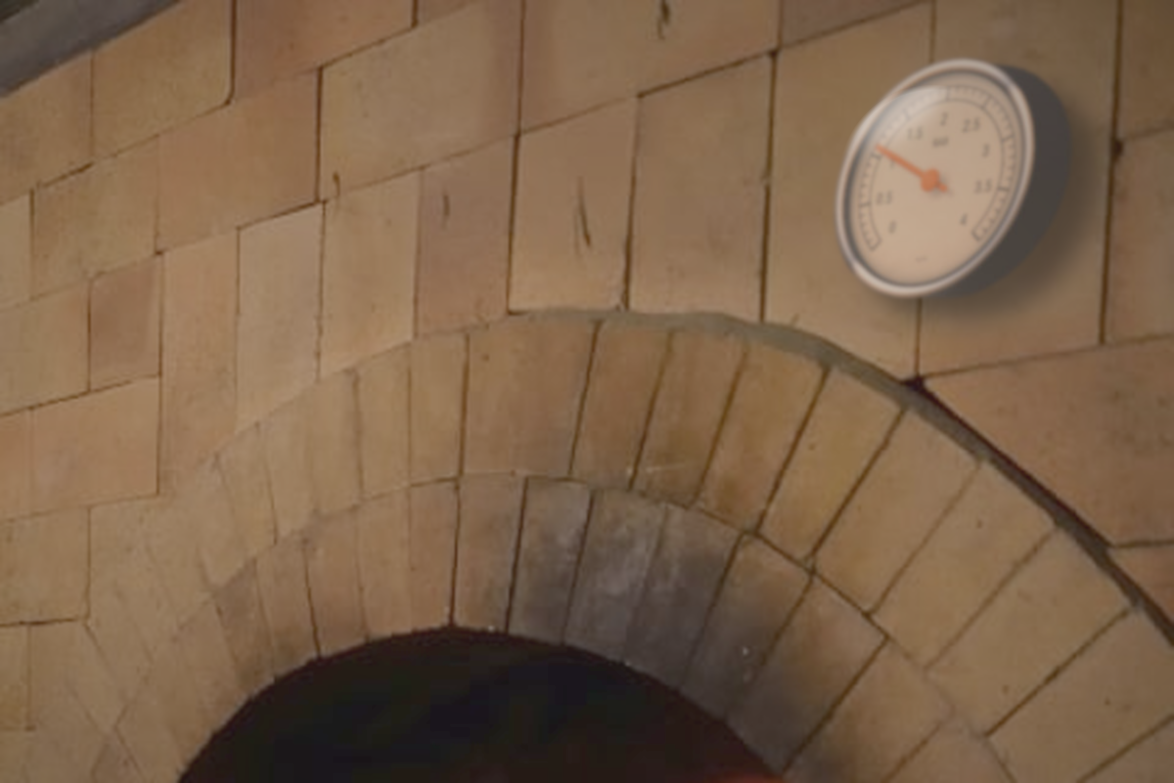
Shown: 1.1 bar
